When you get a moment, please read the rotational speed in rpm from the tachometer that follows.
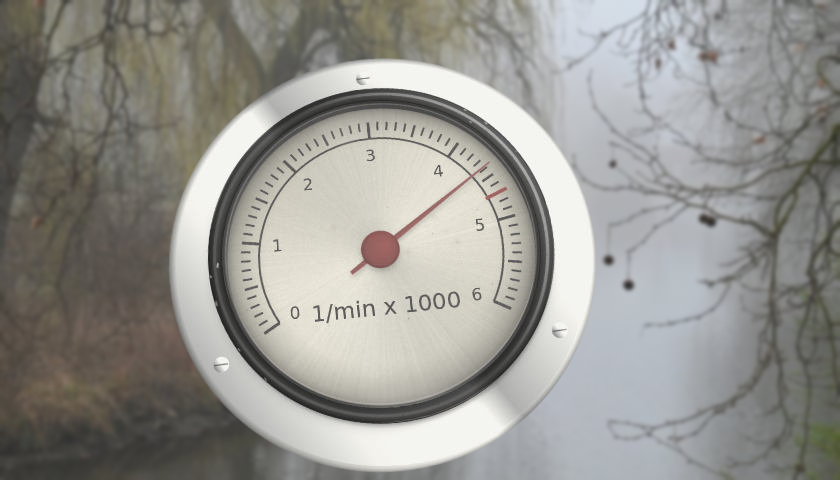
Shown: 4400 rpm
